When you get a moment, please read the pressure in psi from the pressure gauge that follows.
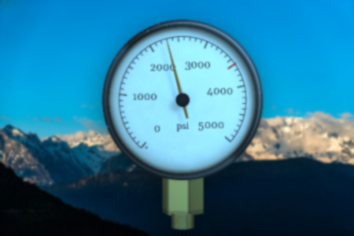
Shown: 2300 psi
